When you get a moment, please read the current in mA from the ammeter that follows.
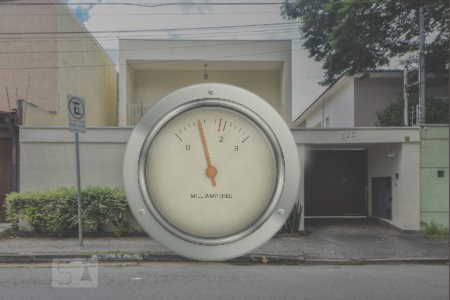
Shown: 1 mA
